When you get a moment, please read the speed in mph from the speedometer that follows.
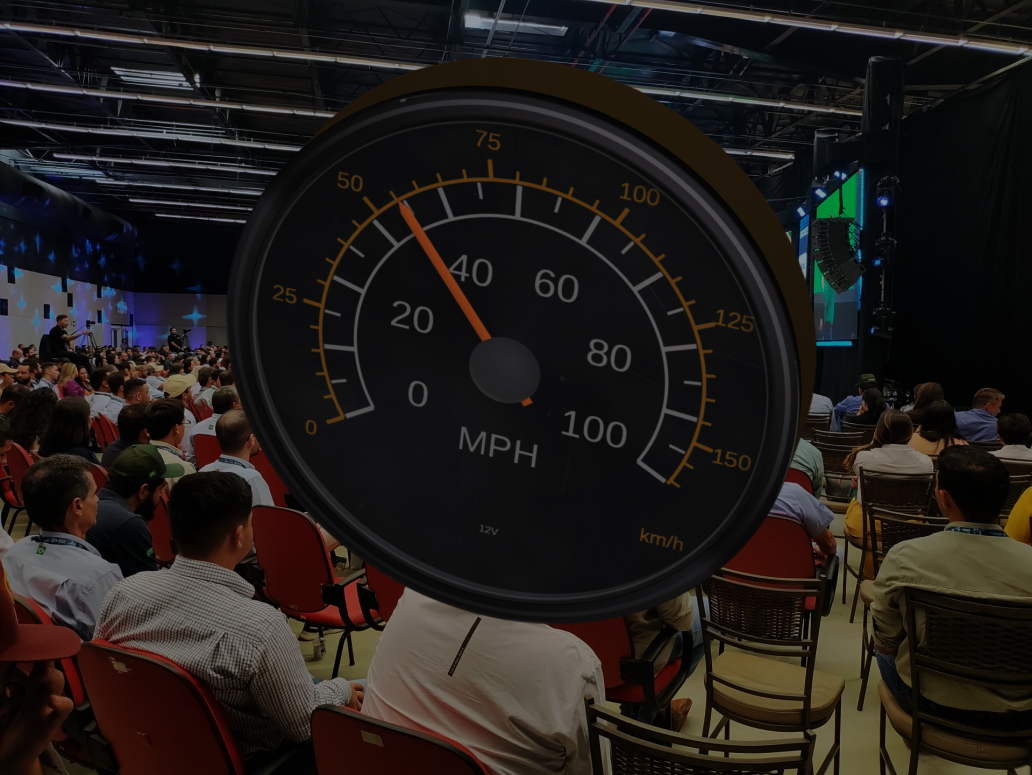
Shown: 35 mph
